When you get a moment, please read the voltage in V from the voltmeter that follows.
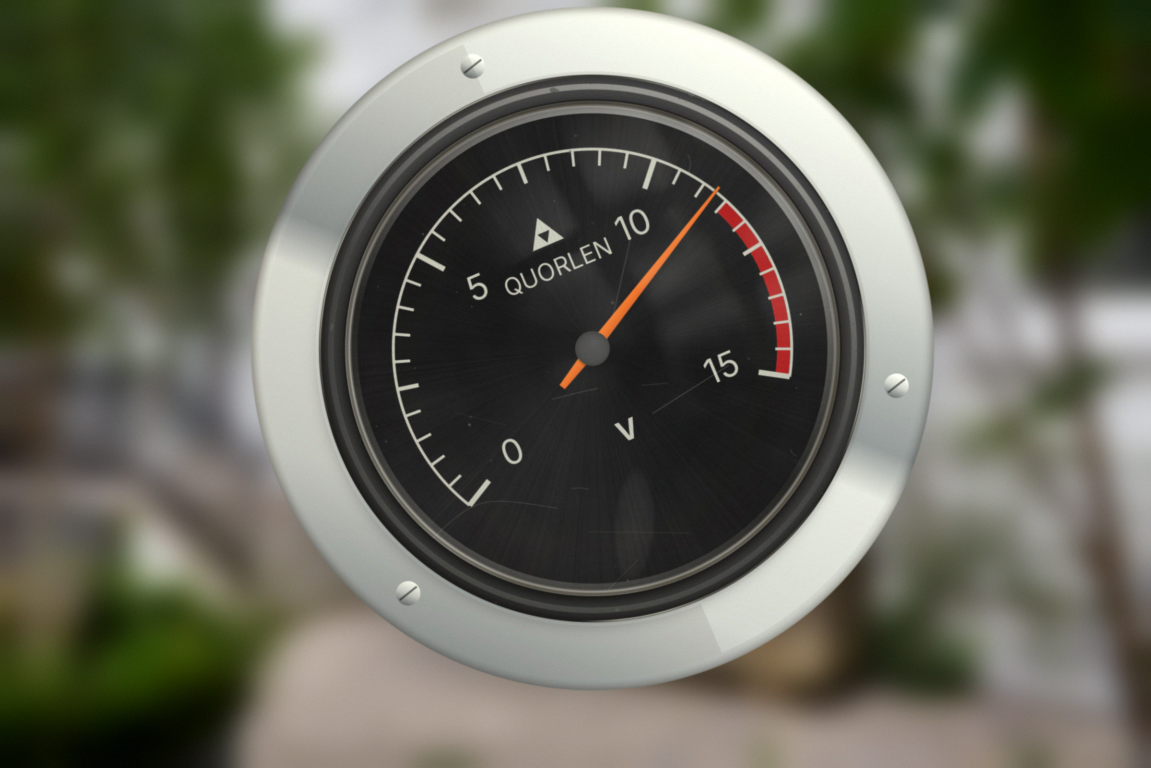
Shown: 11.25 V
